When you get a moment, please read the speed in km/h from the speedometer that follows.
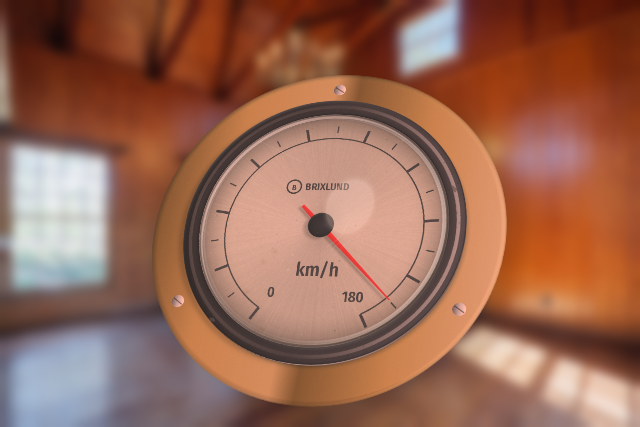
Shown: 170 km/h
